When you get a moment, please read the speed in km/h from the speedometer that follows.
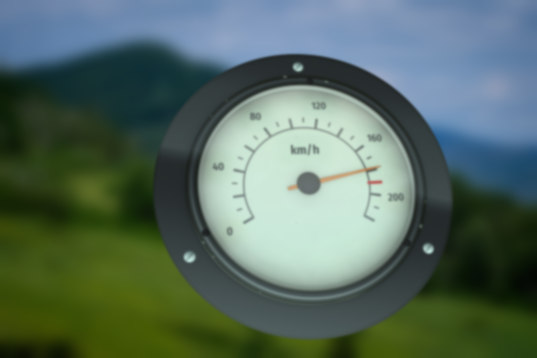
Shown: 180 km/h
